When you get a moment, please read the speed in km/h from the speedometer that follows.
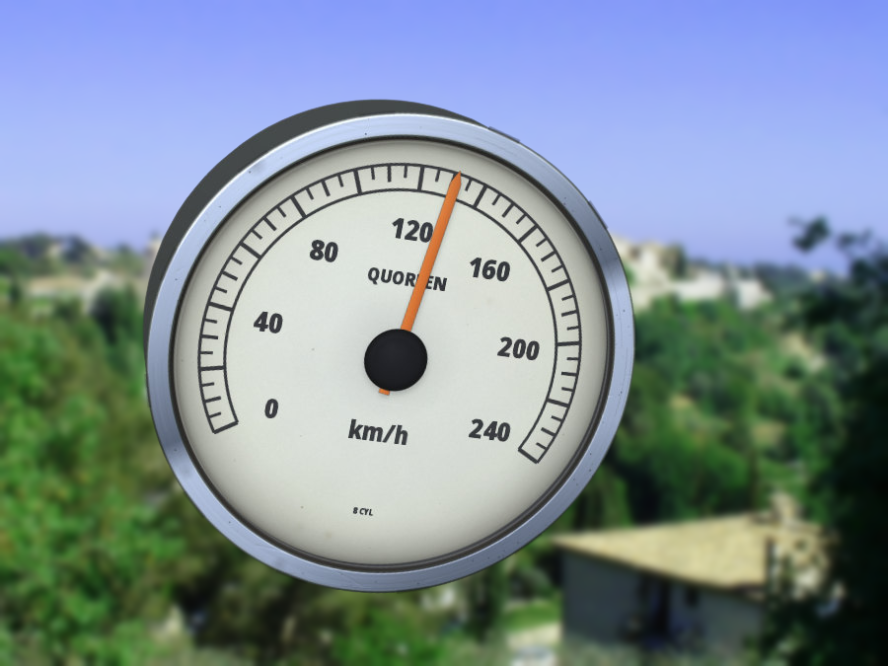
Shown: 130 km/h
